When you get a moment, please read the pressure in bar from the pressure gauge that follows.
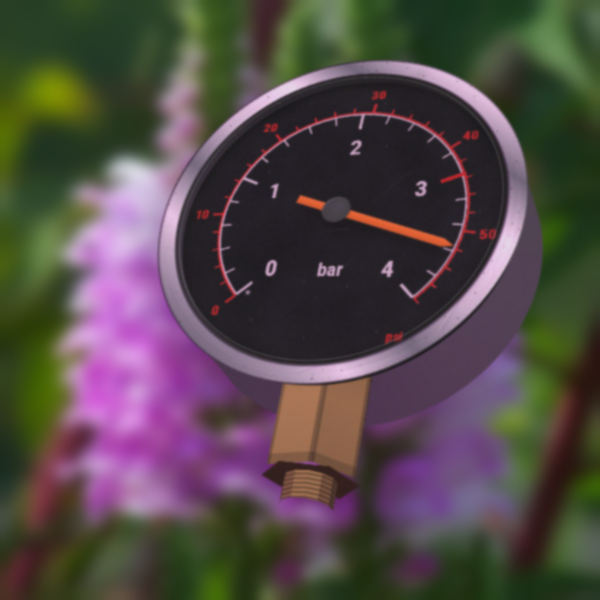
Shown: 3.6 bar
